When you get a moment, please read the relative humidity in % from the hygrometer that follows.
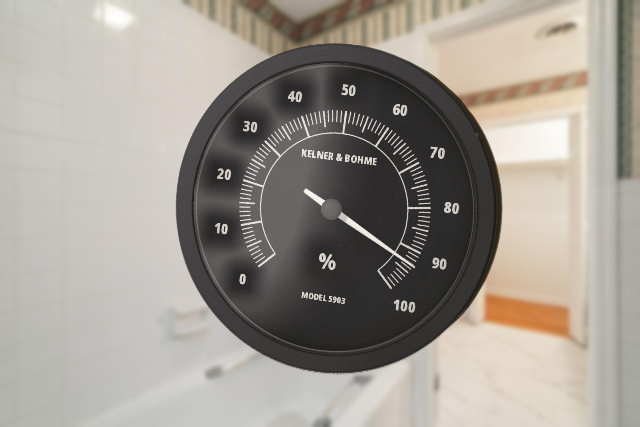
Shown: 93 %
